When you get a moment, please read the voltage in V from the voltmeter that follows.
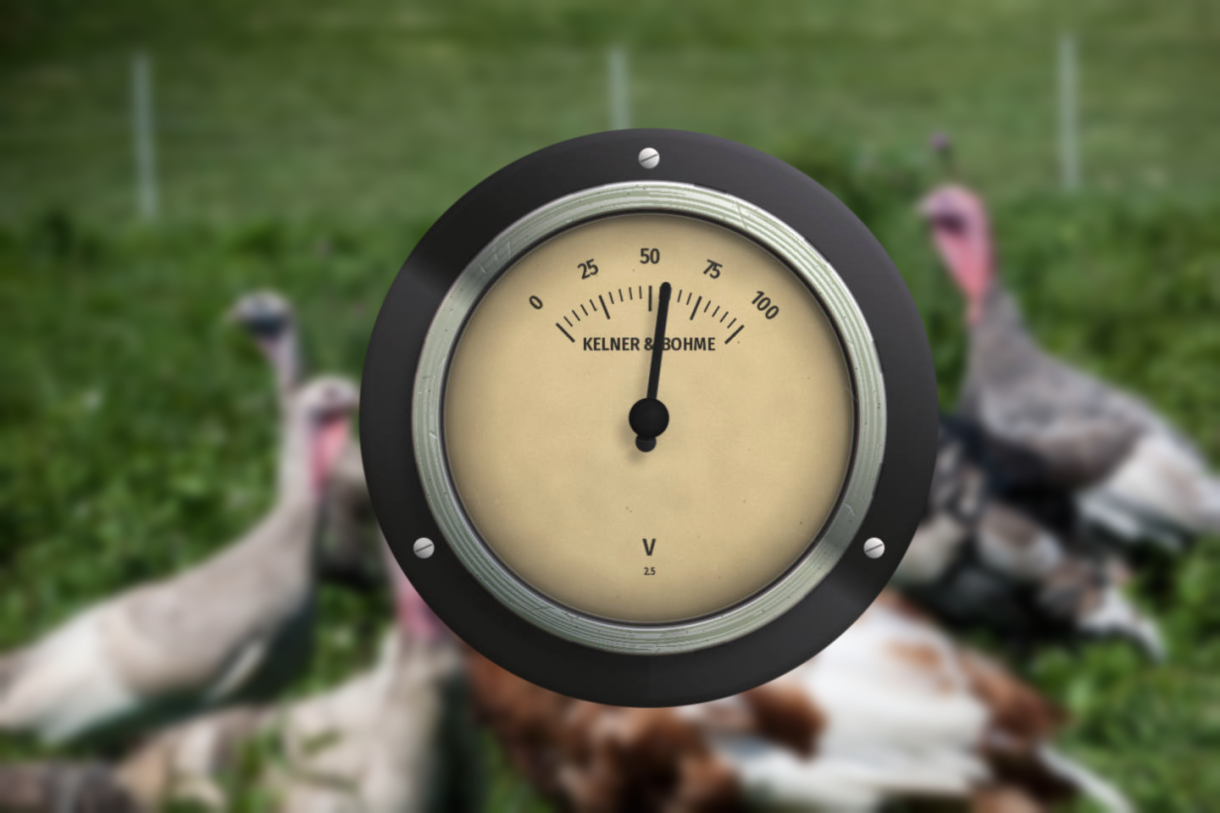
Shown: 57.5 V
